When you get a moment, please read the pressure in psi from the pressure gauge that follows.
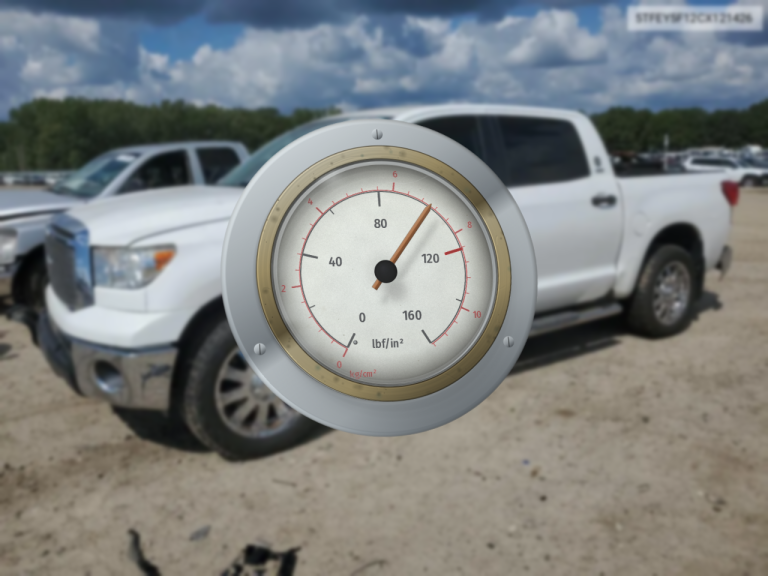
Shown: 100 psi
